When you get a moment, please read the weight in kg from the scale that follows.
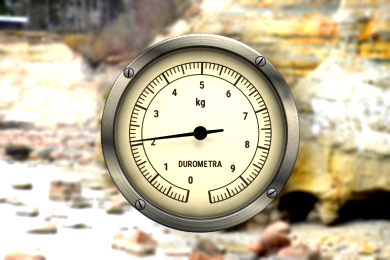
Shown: 2.1 kg
